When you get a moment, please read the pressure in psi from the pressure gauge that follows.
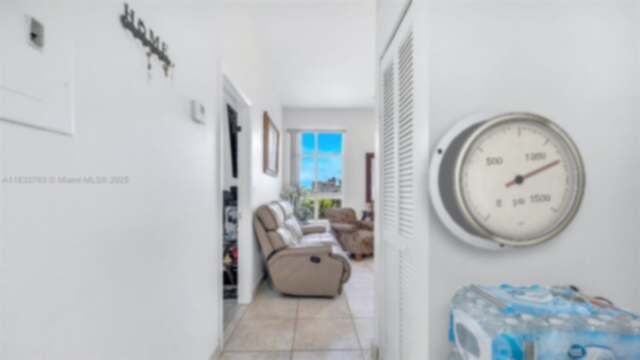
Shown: 1150 psi
